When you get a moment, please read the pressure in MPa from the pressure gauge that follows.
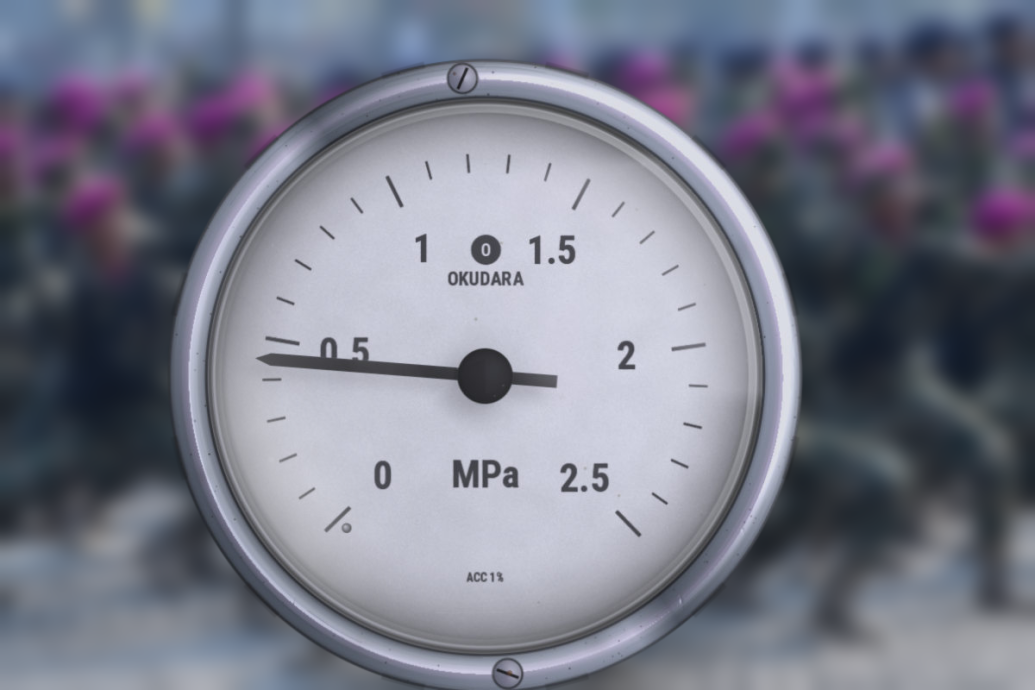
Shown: 0.45 MPa
